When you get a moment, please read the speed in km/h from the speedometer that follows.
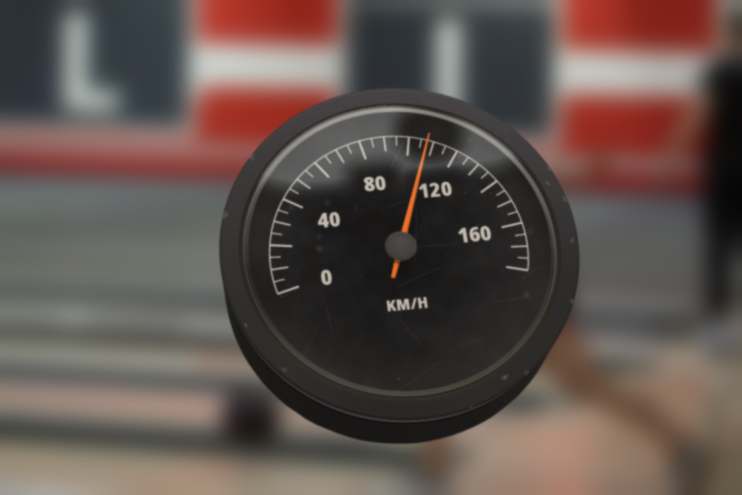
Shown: 107.5 km/h
